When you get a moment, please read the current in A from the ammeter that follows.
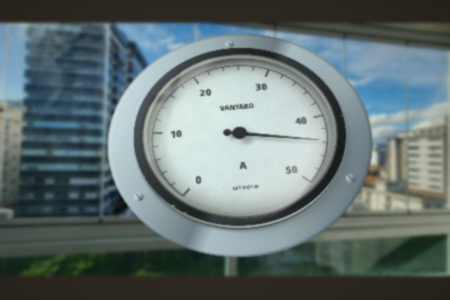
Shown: 44 A
